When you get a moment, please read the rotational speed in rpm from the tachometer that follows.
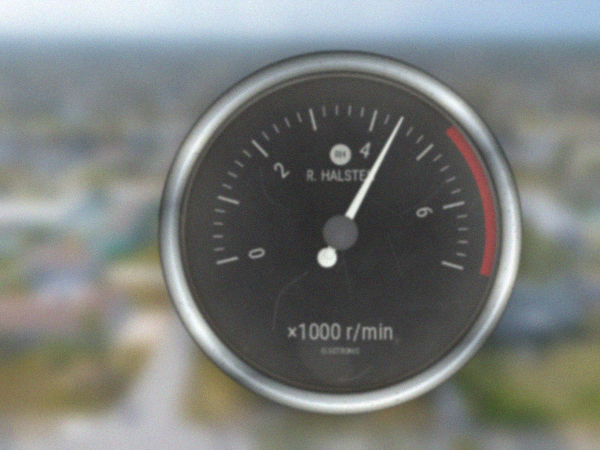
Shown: 4400 rpm
